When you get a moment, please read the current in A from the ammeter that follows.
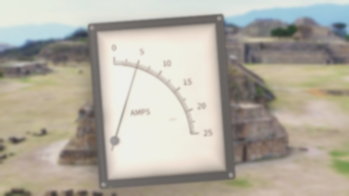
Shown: 5 A
